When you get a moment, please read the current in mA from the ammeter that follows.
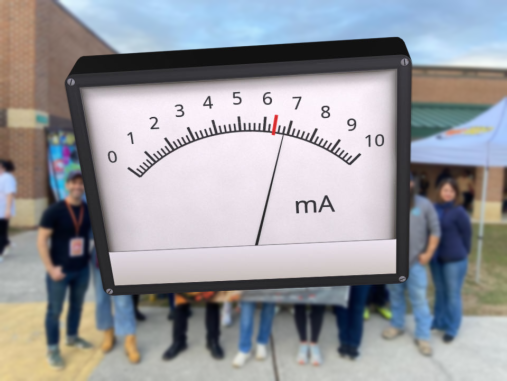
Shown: 6.8 mA
